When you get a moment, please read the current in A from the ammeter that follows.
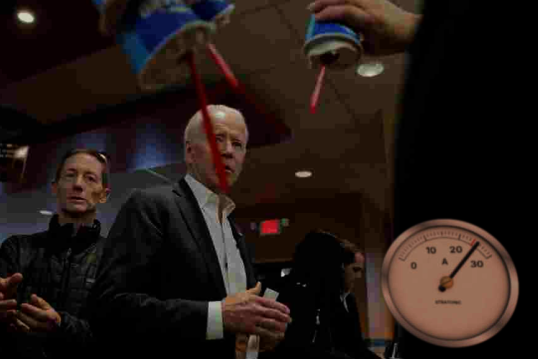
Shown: 25 A
